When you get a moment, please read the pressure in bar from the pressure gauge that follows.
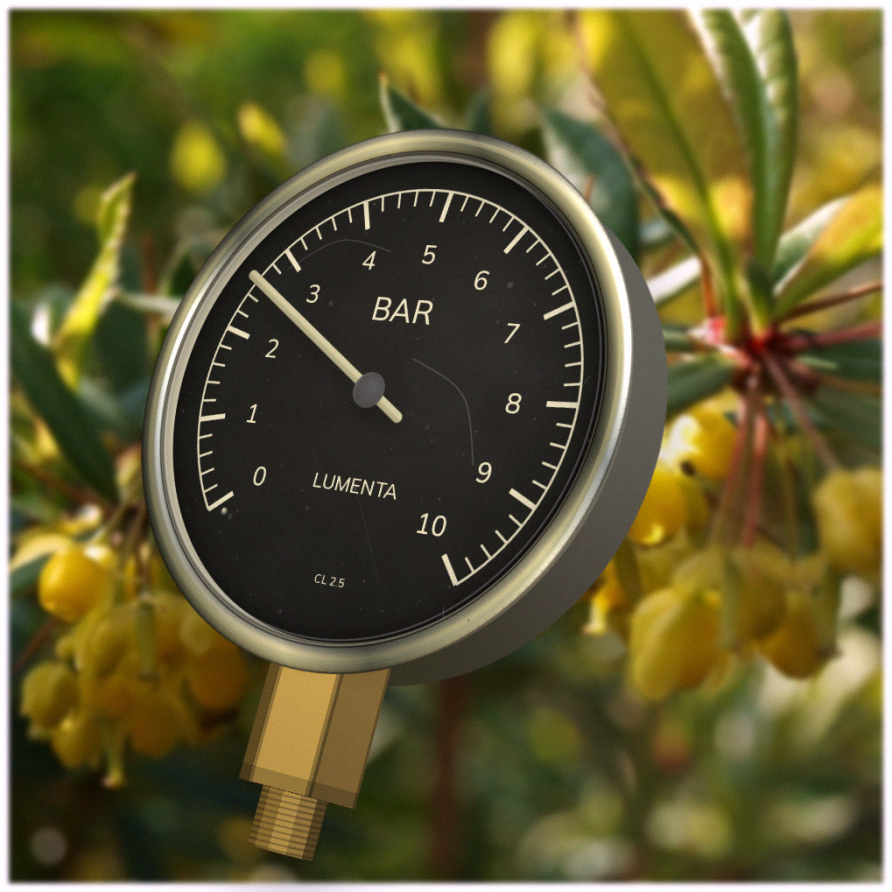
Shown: 2.6 bar
